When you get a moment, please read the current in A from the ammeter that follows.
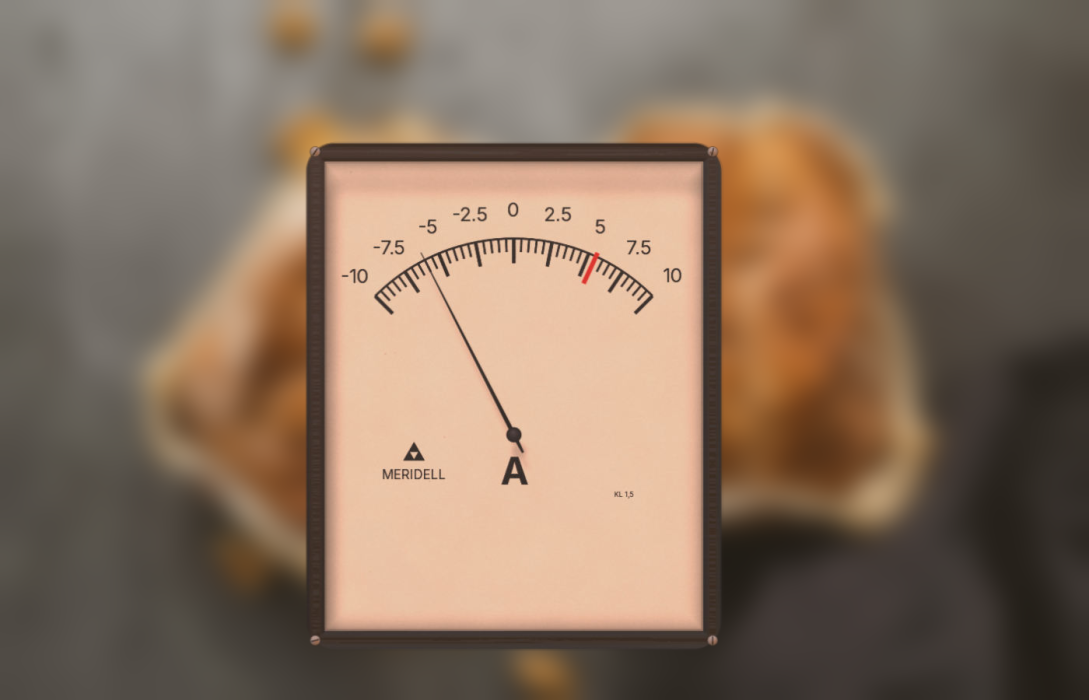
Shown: -6 A
